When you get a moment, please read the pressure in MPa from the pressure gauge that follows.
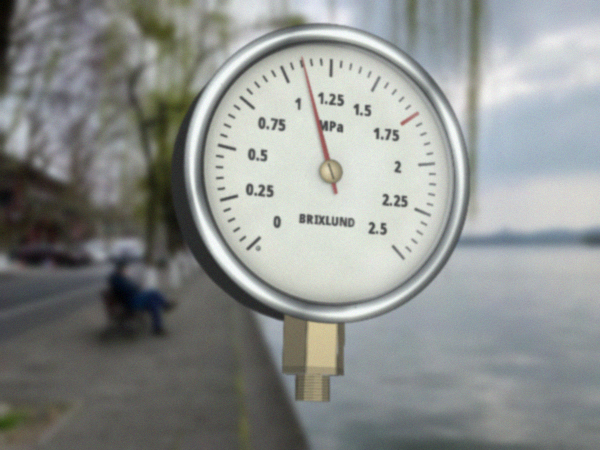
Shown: 1.1 MPa
